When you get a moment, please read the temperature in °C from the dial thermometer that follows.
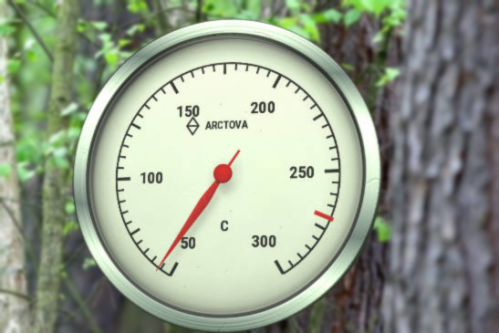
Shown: 55 °C
